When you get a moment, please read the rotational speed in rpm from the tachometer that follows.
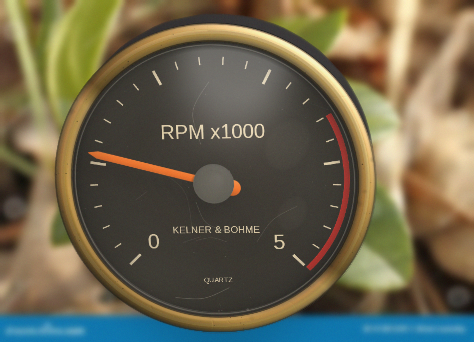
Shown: 1100 rpm
